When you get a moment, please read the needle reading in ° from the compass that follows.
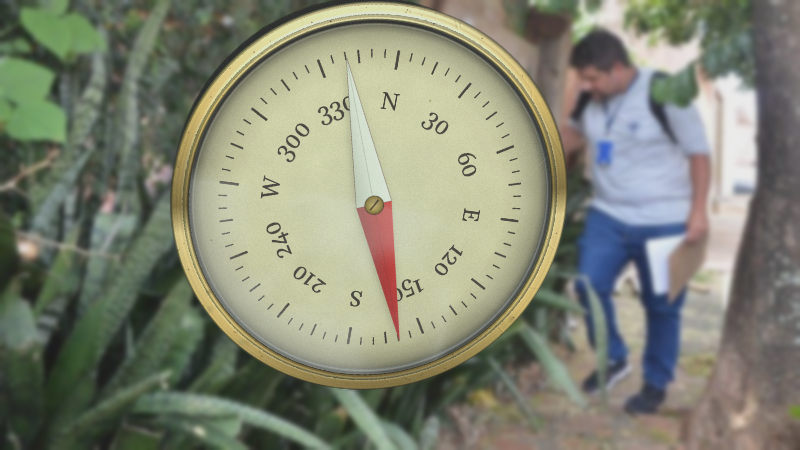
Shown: 160 °
